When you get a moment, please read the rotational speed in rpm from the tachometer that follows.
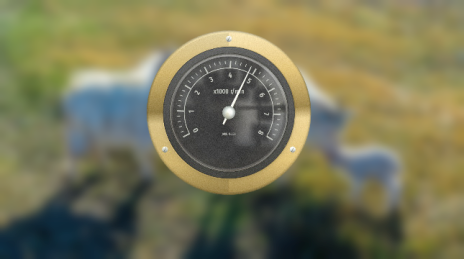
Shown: 4800 rpm
